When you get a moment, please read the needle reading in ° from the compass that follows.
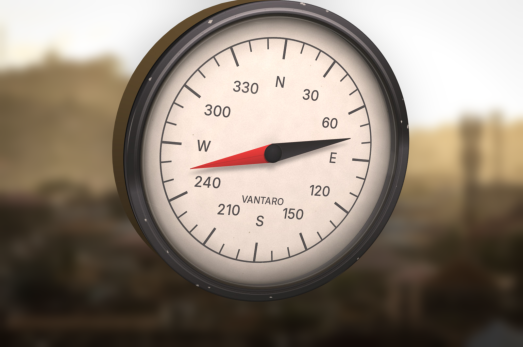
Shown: 255 °
